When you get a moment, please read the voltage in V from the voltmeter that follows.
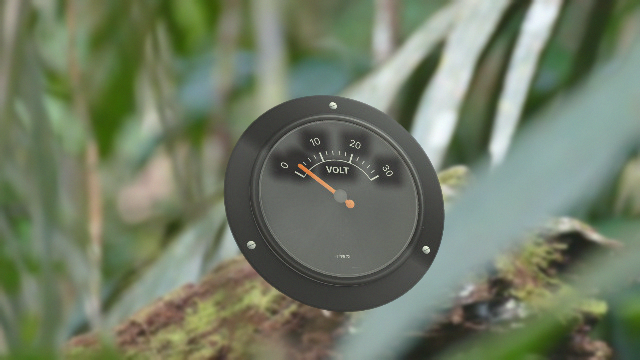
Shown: 2 V
